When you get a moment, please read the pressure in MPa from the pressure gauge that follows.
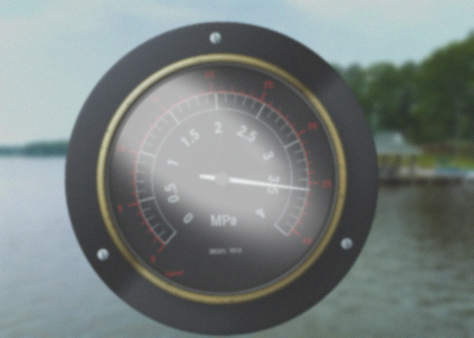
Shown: 3.5 MPa
